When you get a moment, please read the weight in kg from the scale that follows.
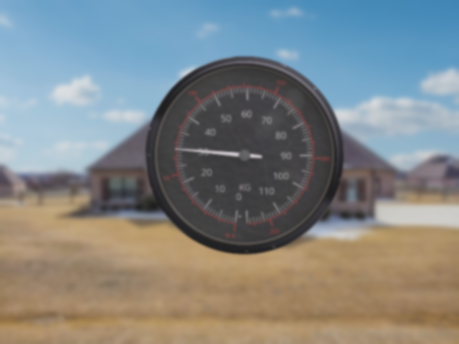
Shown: 30 kg
